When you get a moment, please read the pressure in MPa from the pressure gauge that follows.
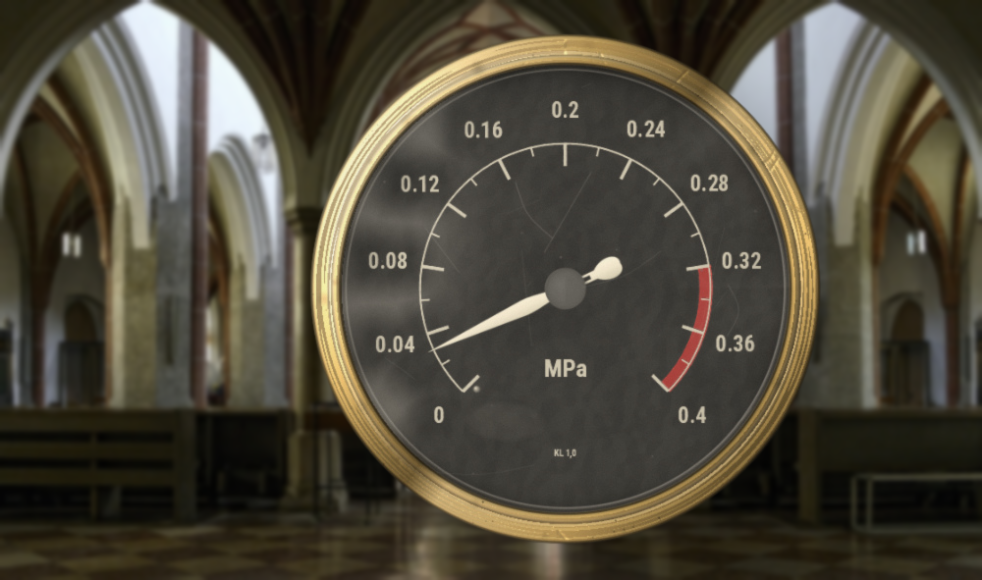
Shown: 0.03 MPa
